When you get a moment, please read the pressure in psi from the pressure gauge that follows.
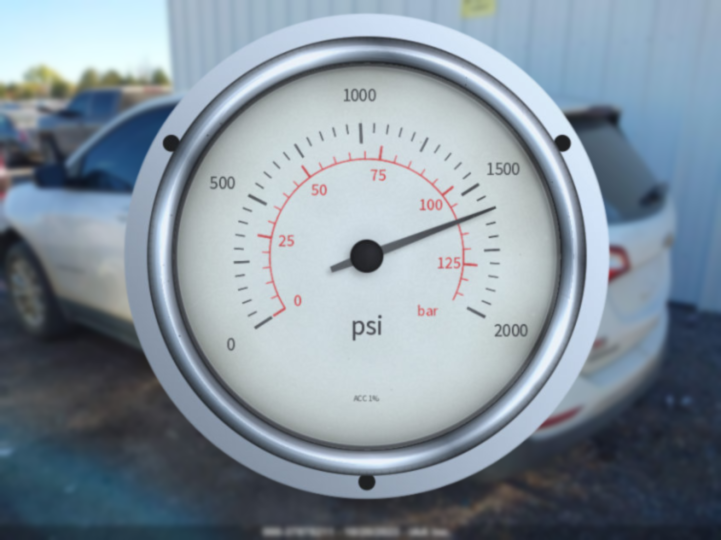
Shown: 1600 psi
